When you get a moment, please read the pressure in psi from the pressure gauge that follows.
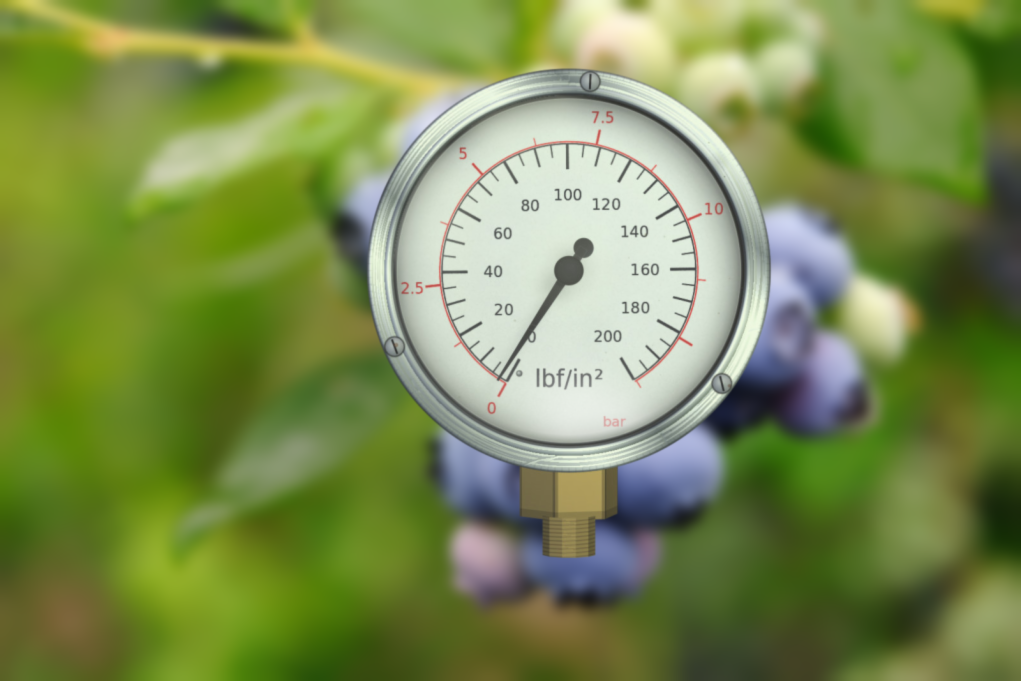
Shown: 2.5 psi
